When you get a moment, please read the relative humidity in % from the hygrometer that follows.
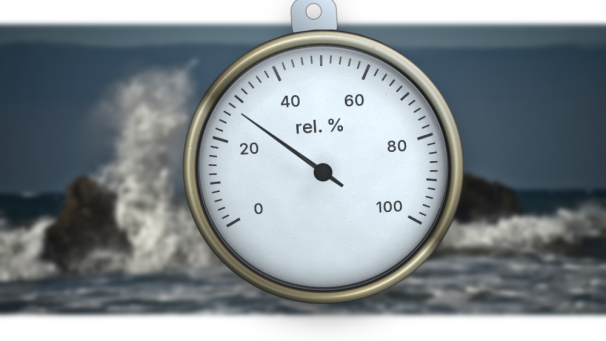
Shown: 28 %
